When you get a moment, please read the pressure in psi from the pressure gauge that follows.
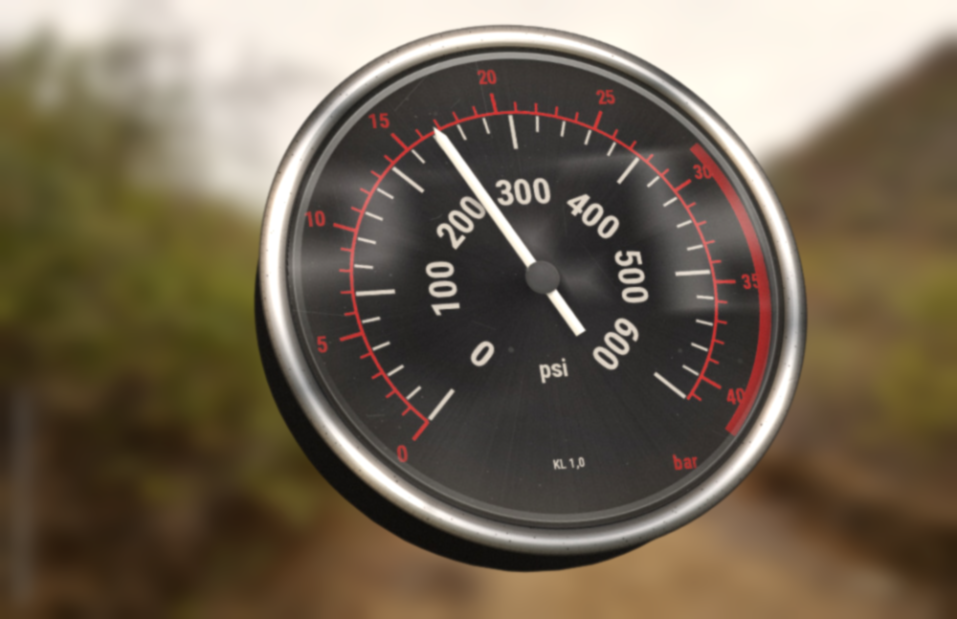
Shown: 240 psi
